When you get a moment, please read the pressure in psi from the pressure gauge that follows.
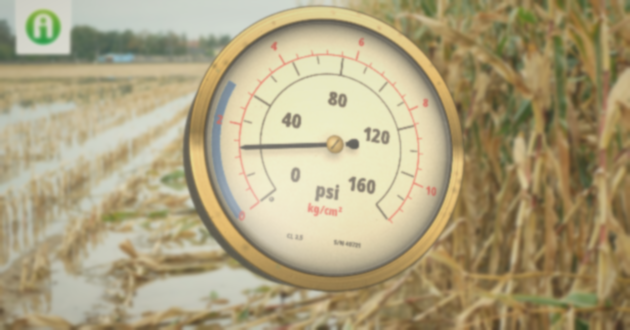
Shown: 20 psi
